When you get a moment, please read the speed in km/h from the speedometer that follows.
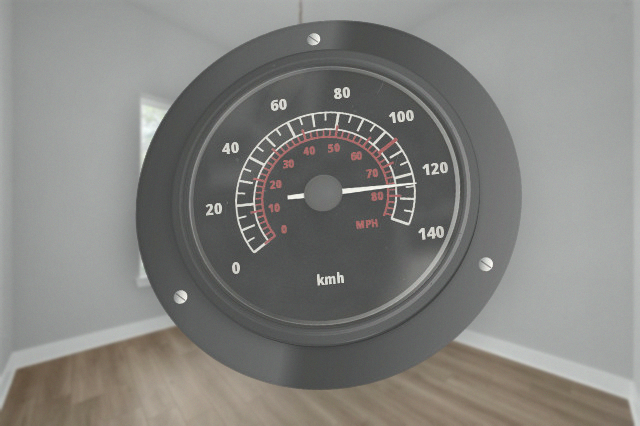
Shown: 125 km/h
